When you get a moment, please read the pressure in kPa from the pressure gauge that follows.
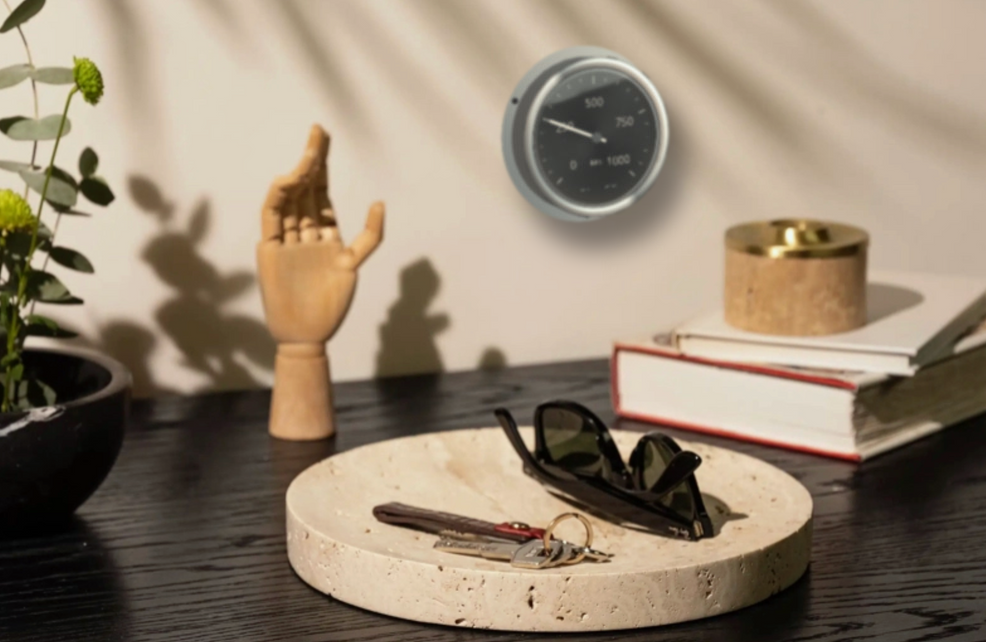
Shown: 250 kPa
